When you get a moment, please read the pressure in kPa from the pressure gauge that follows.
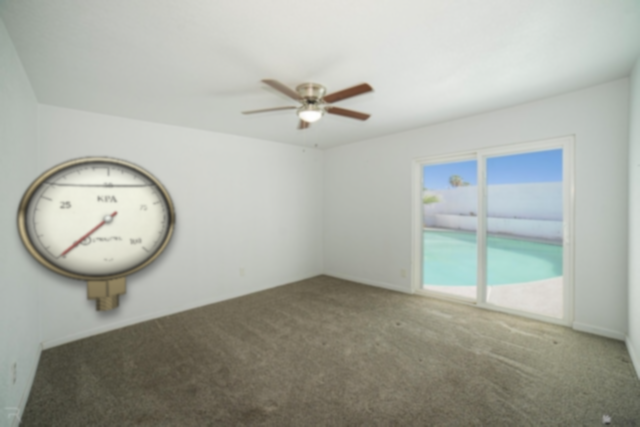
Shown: 0 kPa
